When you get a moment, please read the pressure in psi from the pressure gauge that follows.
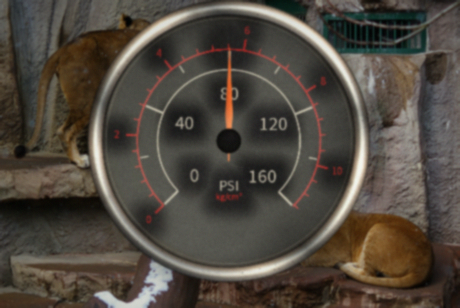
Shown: 80 psi
